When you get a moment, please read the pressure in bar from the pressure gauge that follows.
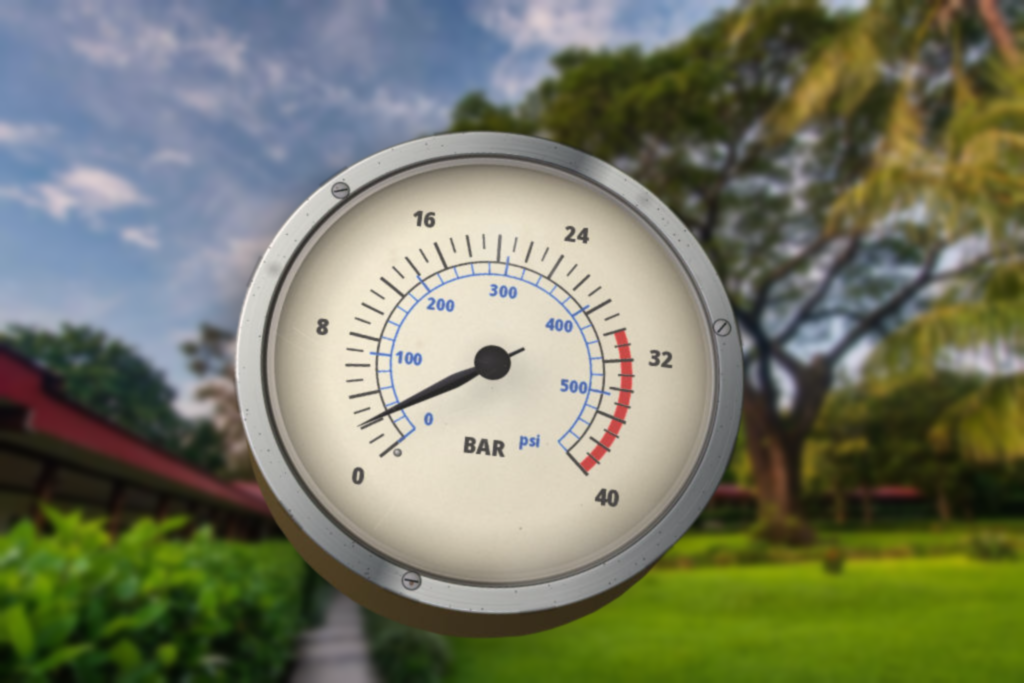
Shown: 2 bar
